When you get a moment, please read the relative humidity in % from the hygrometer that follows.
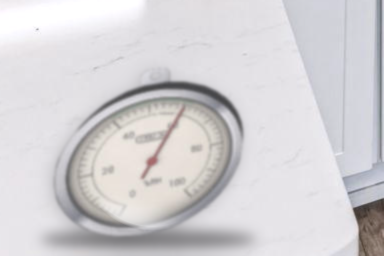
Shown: 60 %
